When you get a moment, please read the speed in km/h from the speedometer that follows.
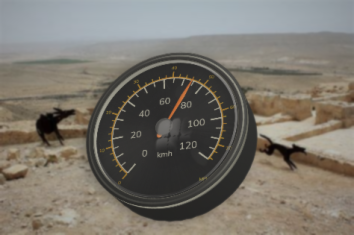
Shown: 75 km/h
